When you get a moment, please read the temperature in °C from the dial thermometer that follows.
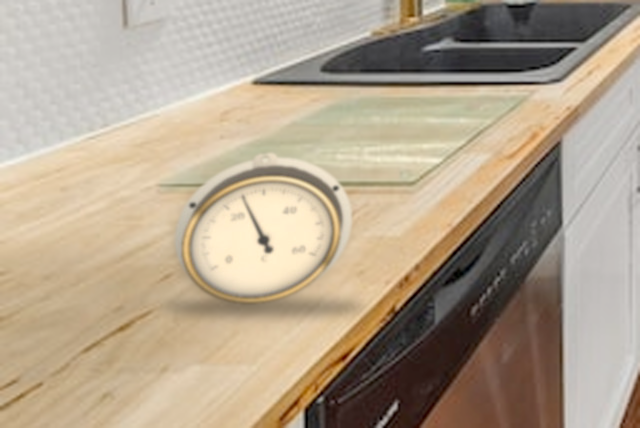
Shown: 25 °C
